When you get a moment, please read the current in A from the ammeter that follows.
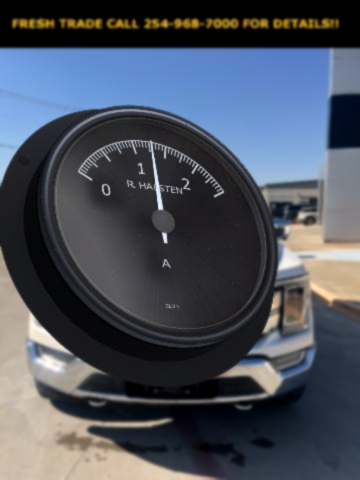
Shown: 1.25 A
